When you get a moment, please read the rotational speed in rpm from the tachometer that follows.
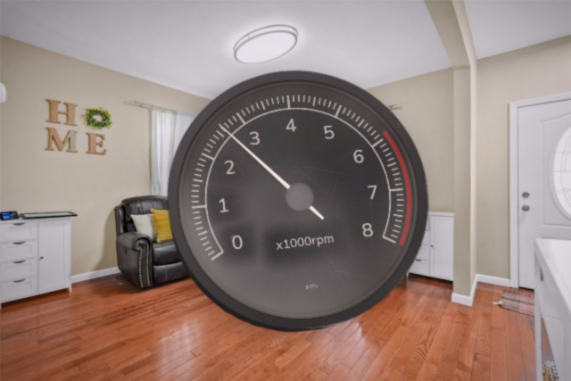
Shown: 2600 rpm
